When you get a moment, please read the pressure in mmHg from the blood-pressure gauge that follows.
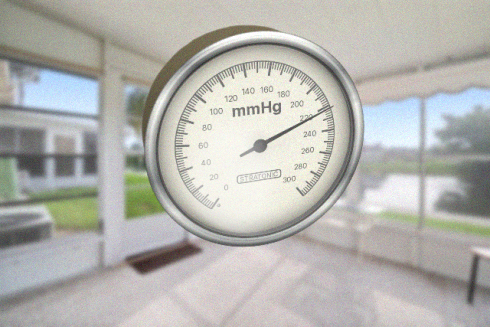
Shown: 220 mmHg
